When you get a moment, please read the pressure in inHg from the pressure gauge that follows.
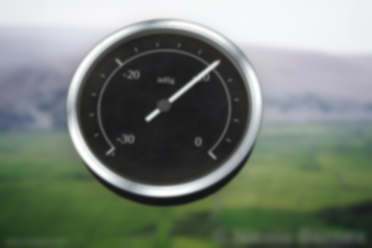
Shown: -10 inHg
